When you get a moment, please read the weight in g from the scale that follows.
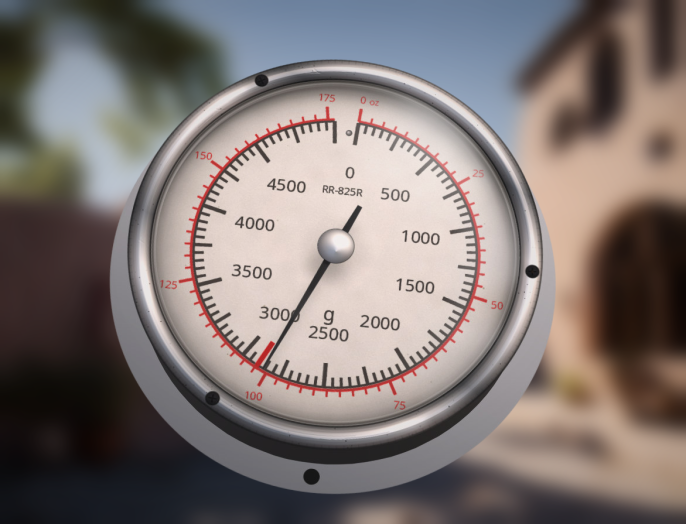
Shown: 2850 g
